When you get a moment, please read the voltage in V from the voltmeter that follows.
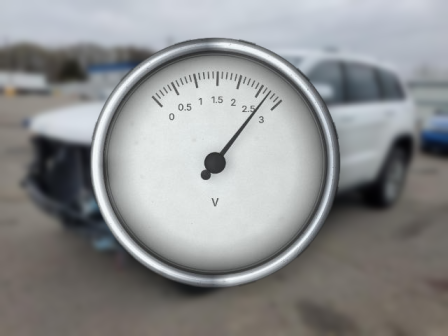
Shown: 2.7 V
